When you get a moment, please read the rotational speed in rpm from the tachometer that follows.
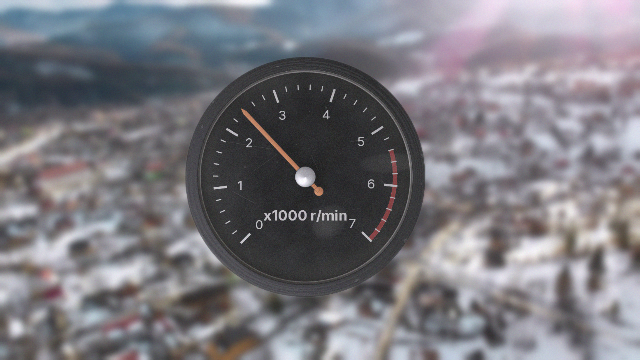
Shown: 2400 rpm
